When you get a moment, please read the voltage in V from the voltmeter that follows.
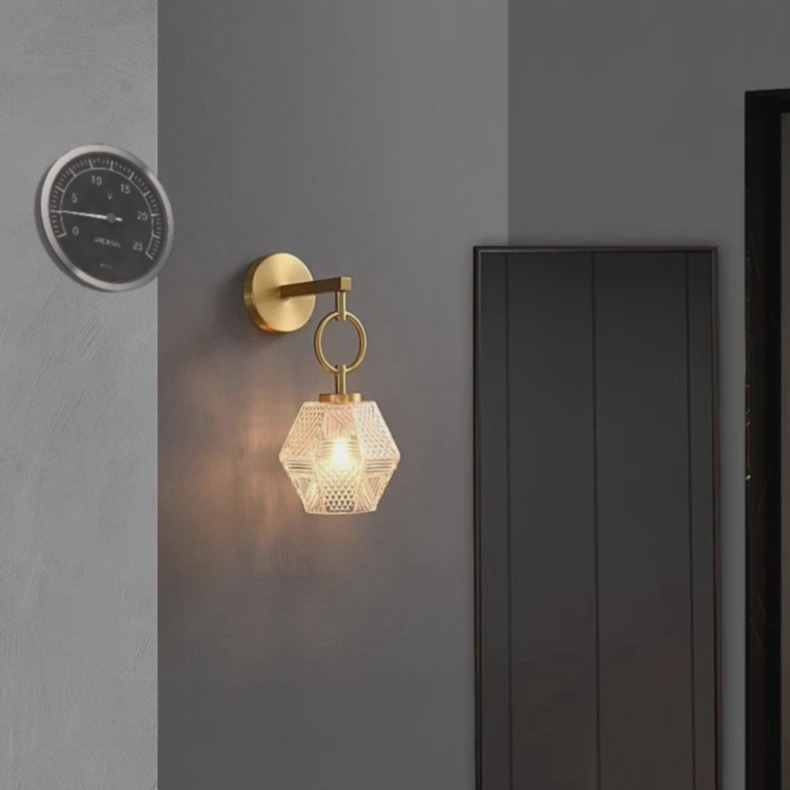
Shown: 2.5 V
